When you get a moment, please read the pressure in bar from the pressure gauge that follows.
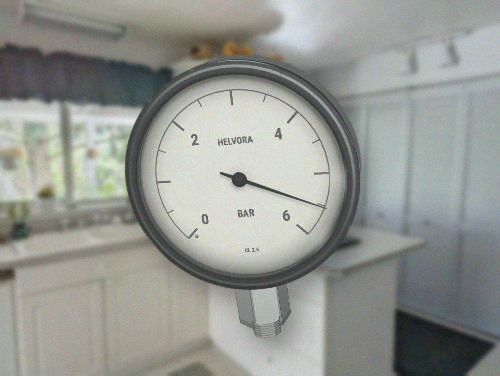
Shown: 5.5 bar
